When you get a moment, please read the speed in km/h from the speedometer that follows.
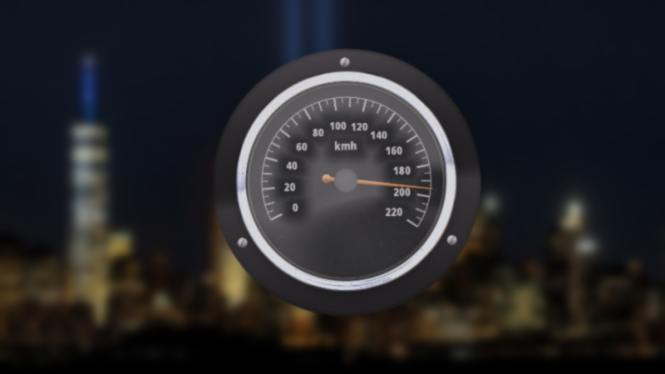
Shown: 195 km/h
